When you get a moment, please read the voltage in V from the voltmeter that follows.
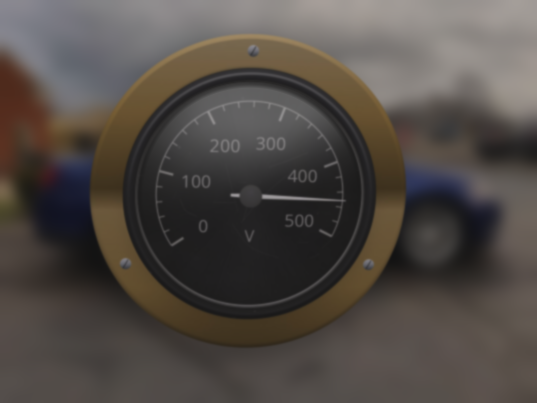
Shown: 450 V
